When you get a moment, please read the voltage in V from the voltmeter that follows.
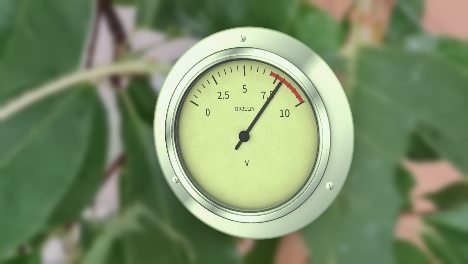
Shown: 8 V
